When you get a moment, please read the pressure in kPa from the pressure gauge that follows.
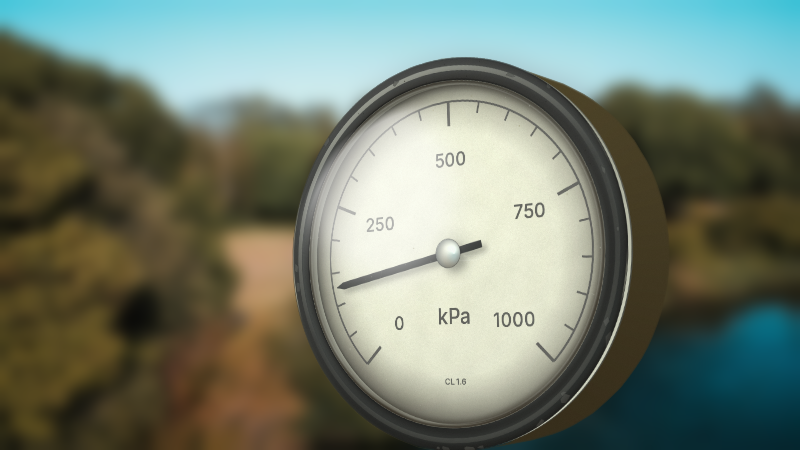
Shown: 125 kPa
